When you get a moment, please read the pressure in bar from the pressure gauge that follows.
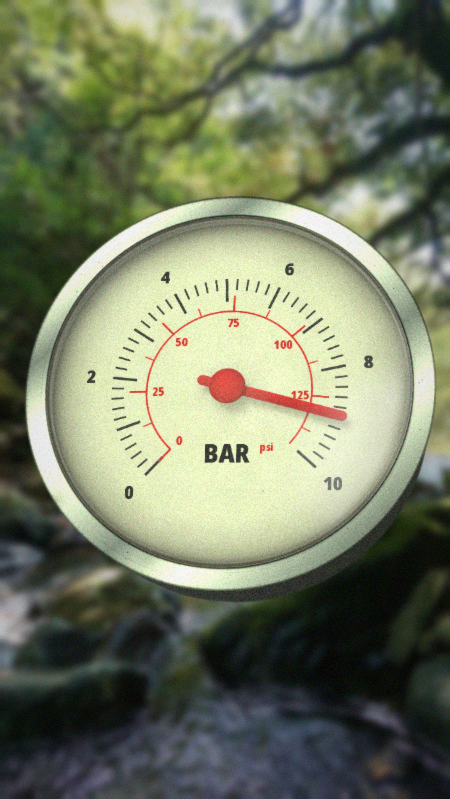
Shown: 9 bar
